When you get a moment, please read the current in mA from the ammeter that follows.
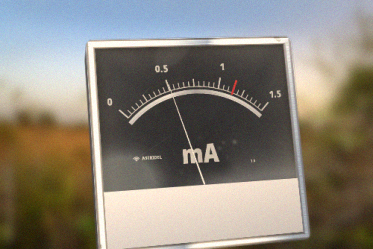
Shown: 0.5 mA
